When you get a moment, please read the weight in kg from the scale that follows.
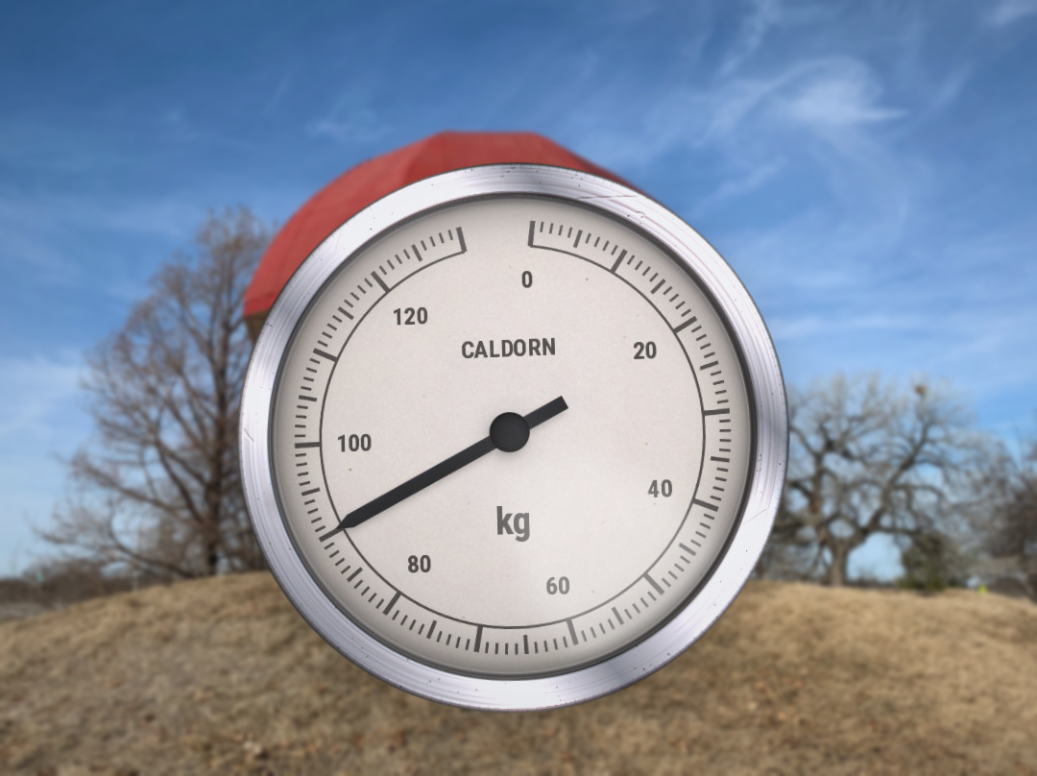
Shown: 90 kg
